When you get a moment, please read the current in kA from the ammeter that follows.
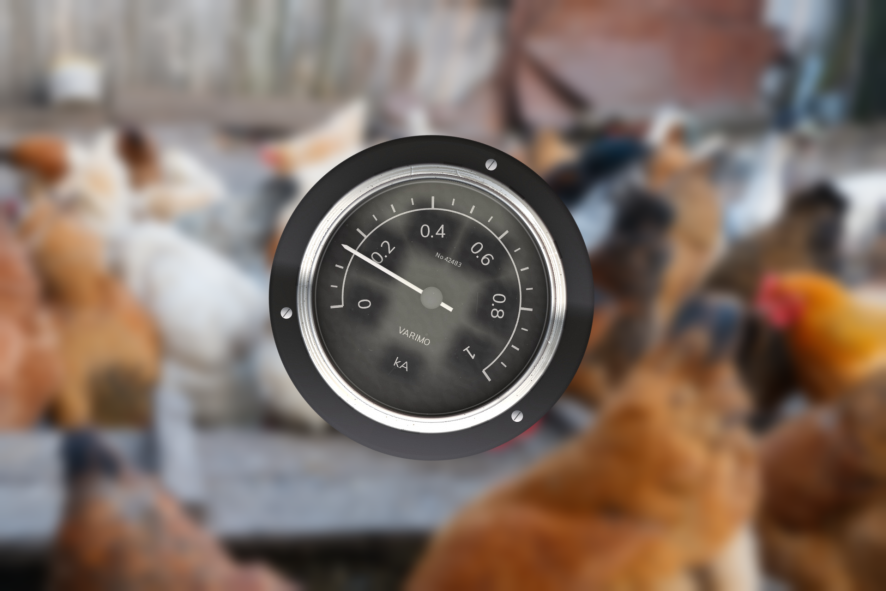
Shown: 0.15 kA
